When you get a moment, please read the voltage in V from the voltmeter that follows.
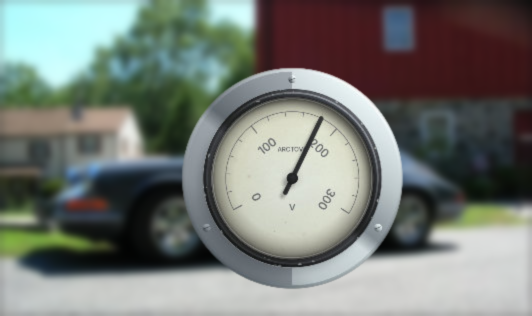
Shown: 180 V
